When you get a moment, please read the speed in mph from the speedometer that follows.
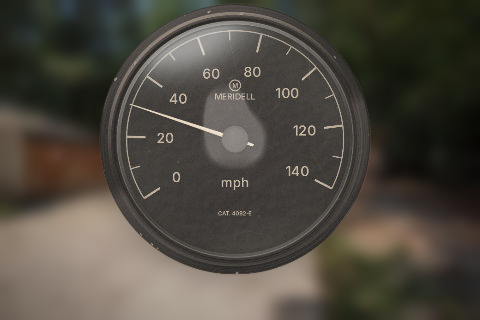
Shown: 30 mph
